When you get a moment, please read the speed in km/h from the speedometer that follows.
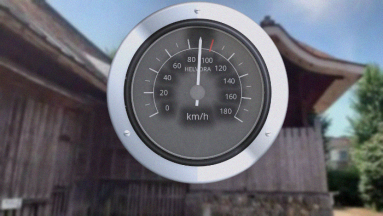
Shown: 90 km/h
